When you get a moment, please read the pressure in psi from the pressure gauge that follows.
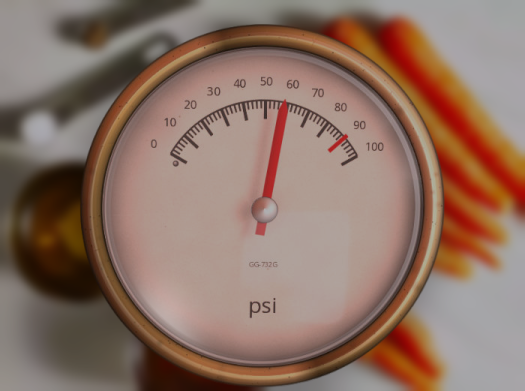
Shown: 58 psi
